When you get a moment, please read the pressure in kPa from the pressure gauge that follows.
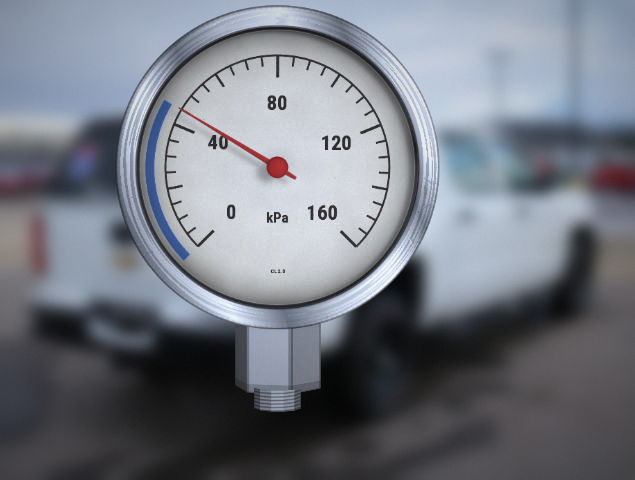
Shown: 45 kPa
